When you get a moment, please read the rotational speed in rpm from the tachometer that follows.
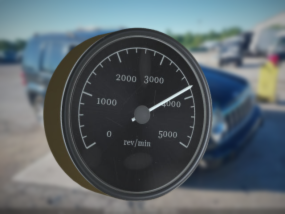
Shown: 3800 rpm
